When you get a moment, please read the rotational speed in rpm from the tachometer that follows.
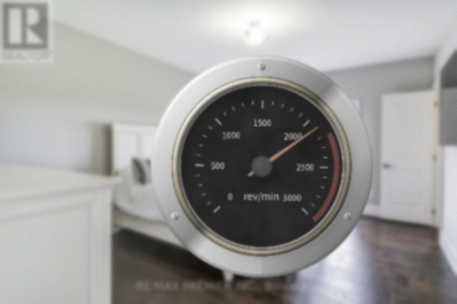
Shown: 2100 rpm
